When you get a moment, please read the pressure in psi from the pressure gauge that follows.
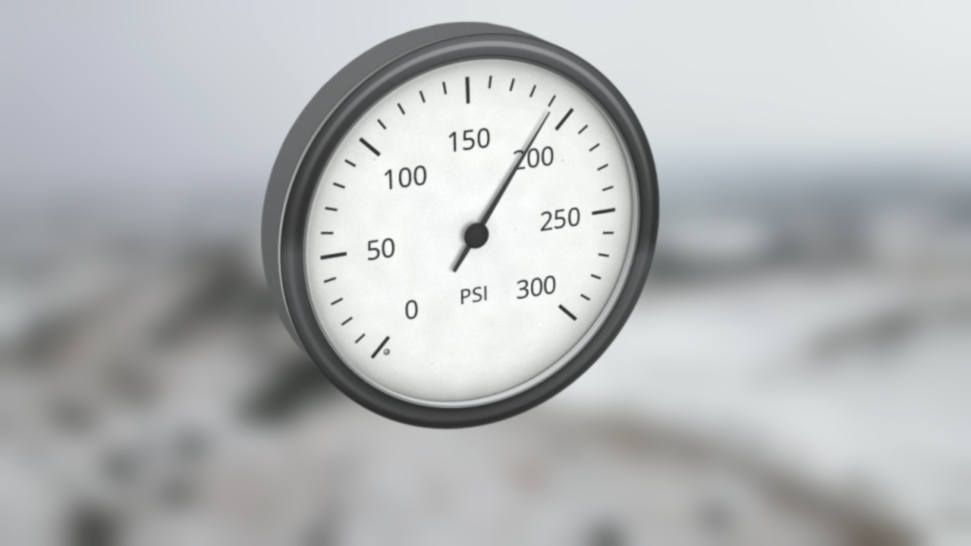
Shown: 190 psi
